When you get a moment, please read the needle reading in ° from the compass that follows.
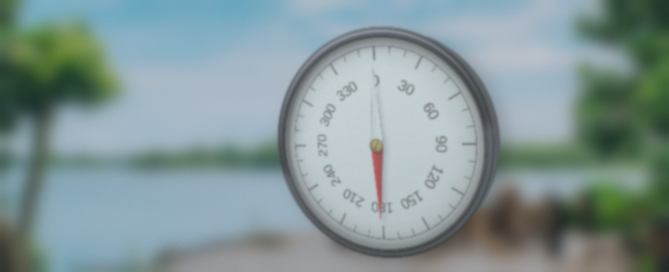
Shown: 180 °
